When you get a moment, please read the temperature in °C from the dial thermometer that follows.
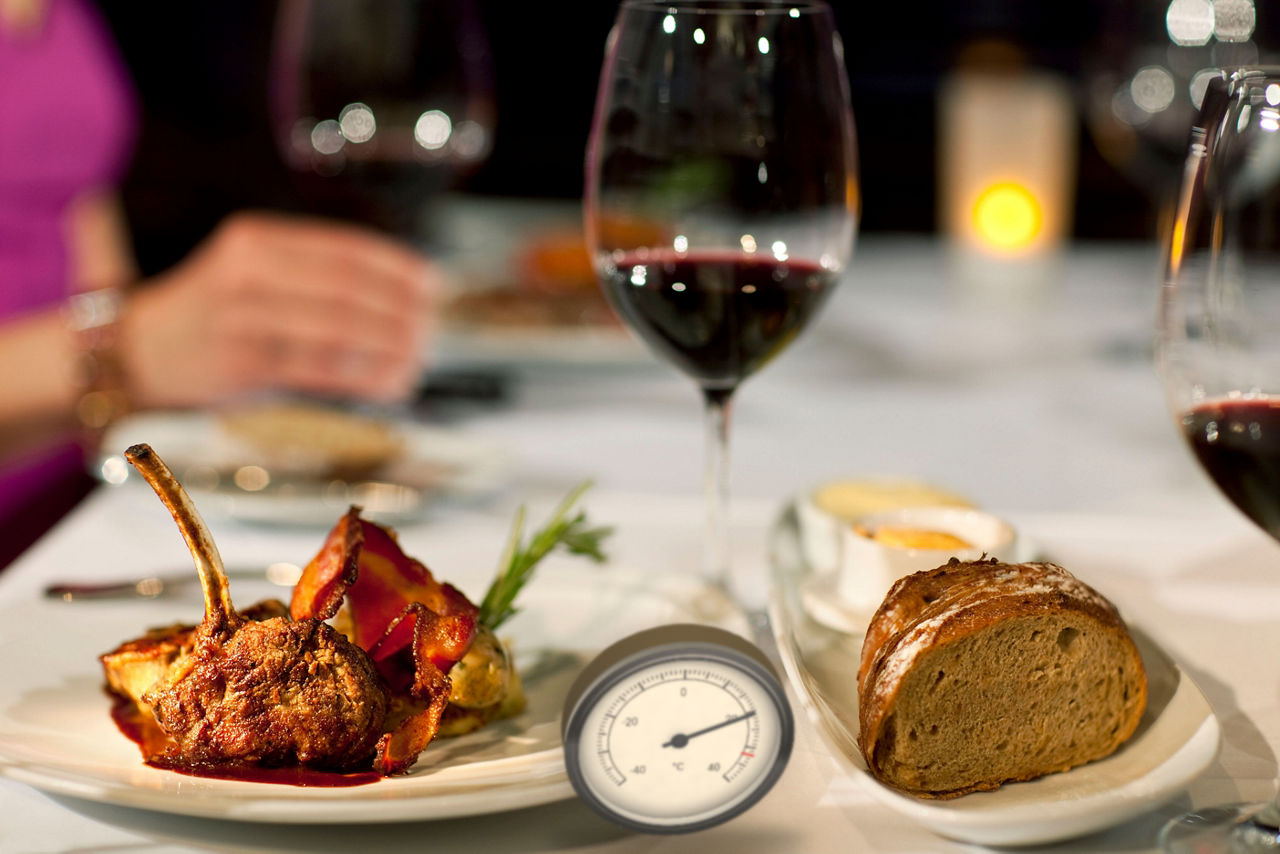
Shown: 20 °C
